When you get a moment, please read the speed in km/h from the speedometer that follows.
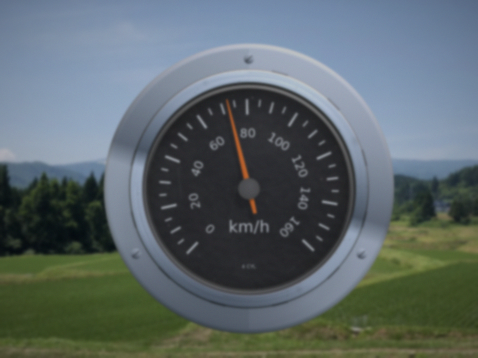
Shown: 72.5 km/h
